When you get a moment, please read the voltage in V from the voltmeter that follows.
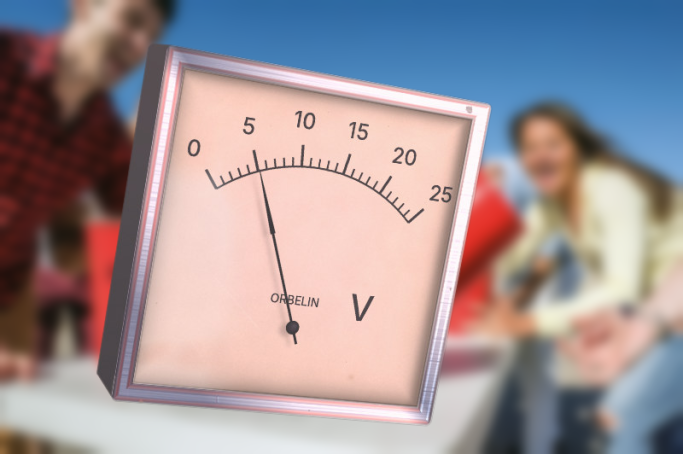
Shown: 5 V
